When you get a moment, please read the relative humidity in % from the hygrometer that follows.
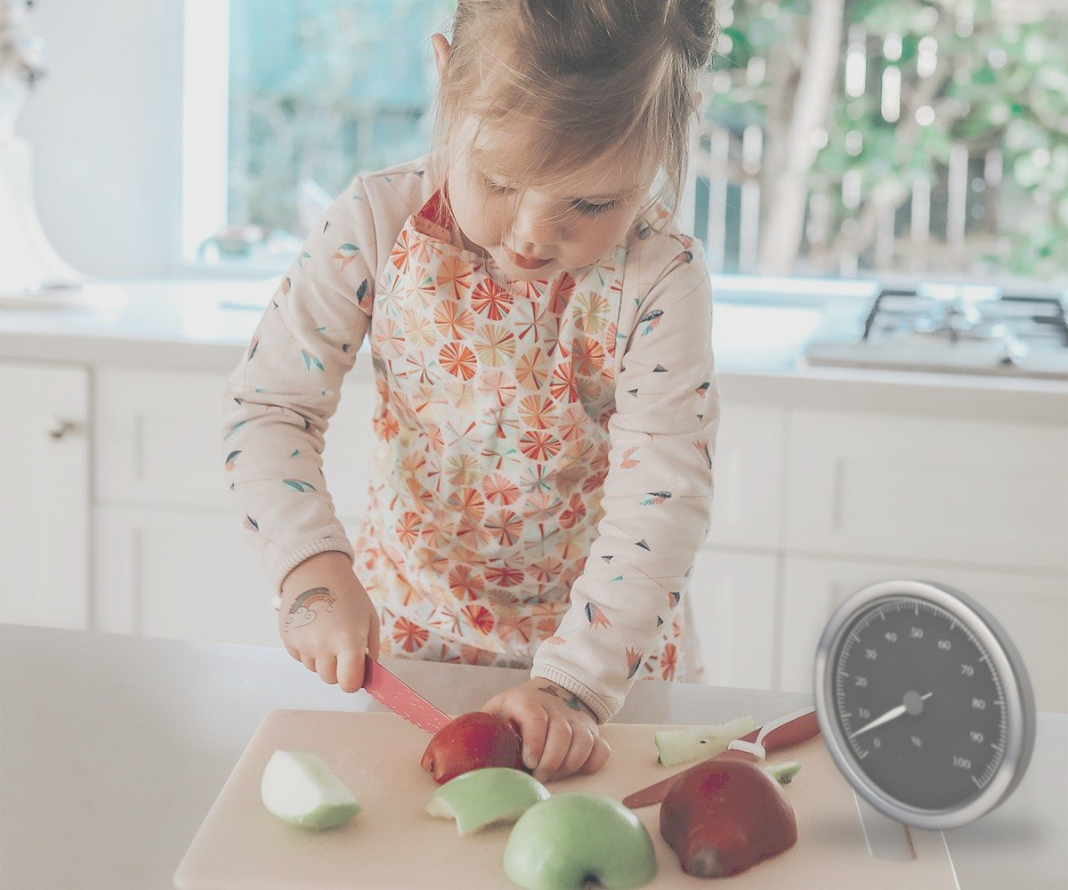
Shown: 5 %
